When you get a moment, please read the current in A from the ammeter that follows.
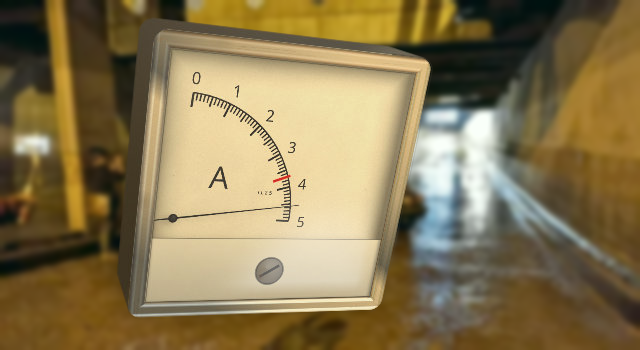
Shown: 4.5 A
